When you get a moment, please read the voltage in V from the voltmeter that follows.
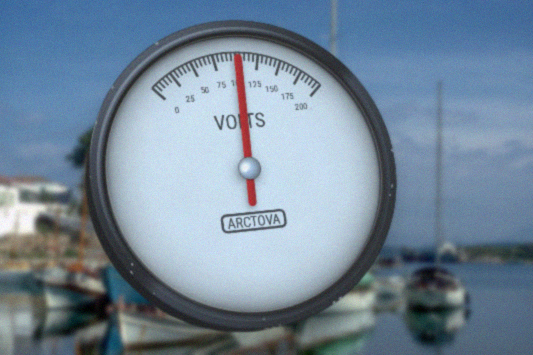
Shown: 100 V
